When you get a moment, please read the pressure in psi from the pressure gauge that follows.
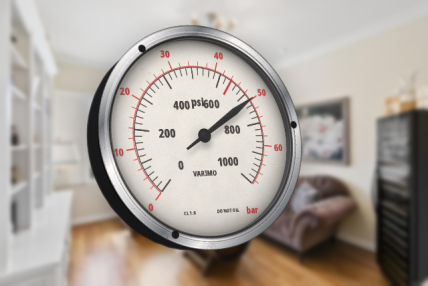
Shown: 720 psi
